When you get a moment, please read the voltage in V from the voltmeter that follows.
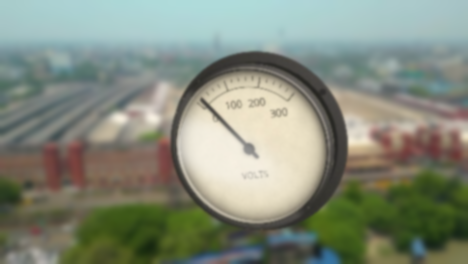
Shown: 20 V
